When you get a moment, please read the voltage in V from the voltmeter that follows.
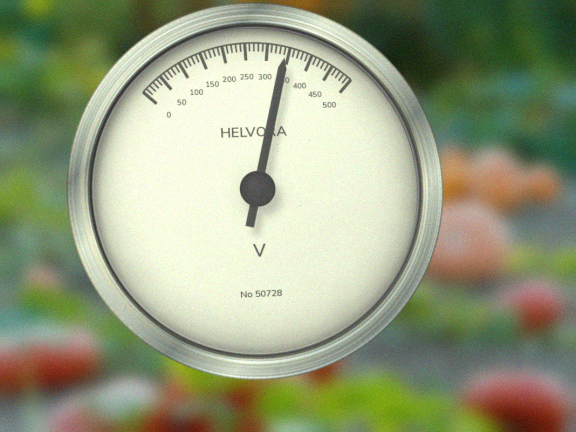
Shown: 340 V
